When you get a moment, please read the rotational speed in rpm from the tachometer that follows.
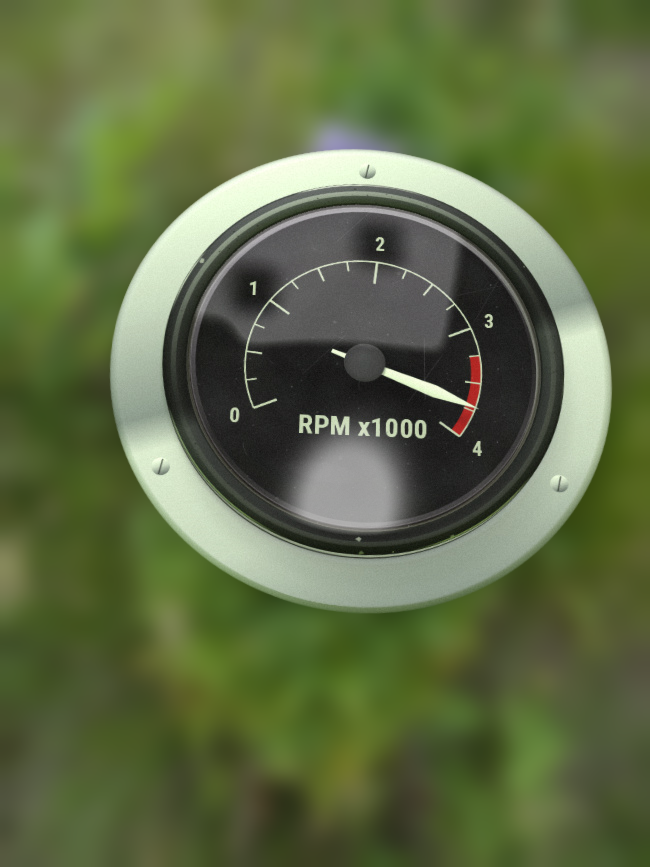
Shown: 3750 rpm
